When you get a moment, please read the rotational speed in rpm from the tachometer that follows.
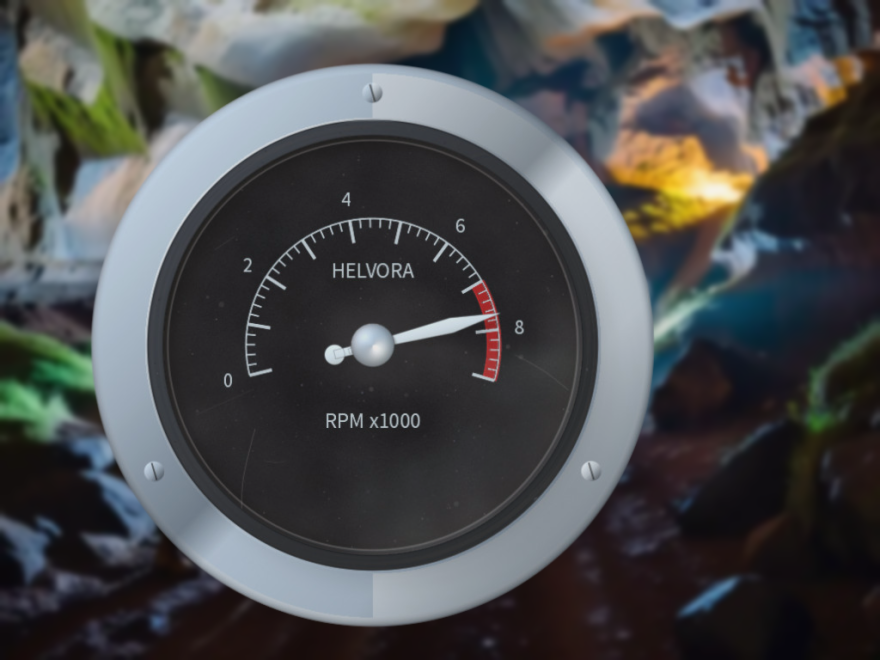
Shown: 7700 rpm
